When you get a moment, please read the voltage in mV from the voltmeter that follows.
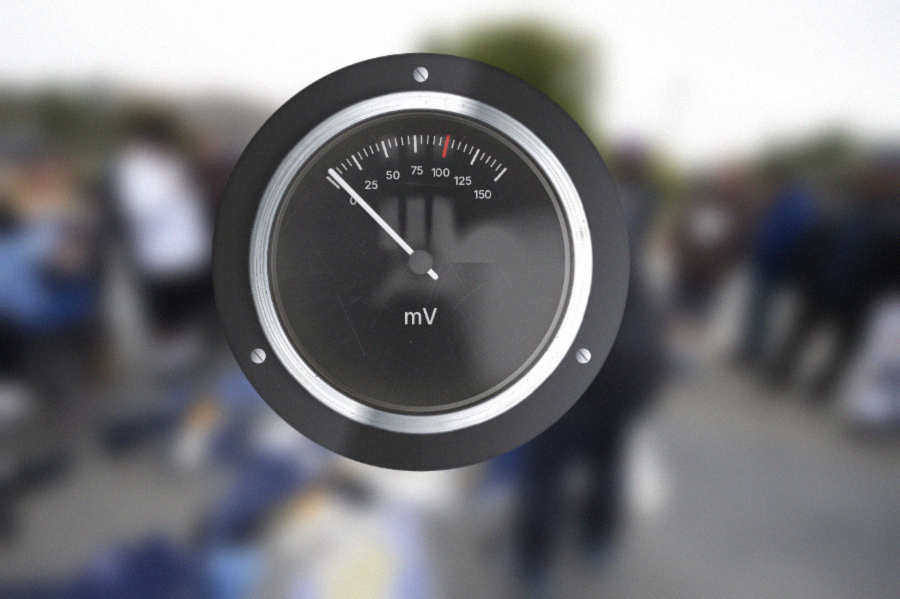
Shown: 5 mV
